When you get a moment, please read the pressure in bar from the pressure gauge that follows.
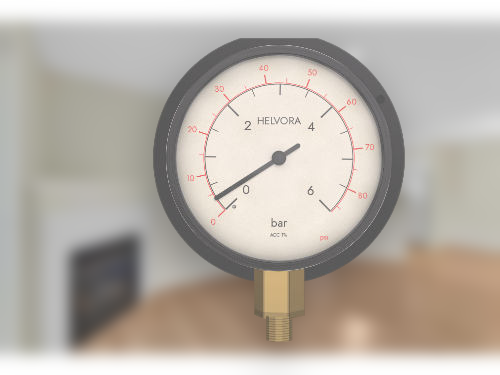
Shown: 0.25 bar
